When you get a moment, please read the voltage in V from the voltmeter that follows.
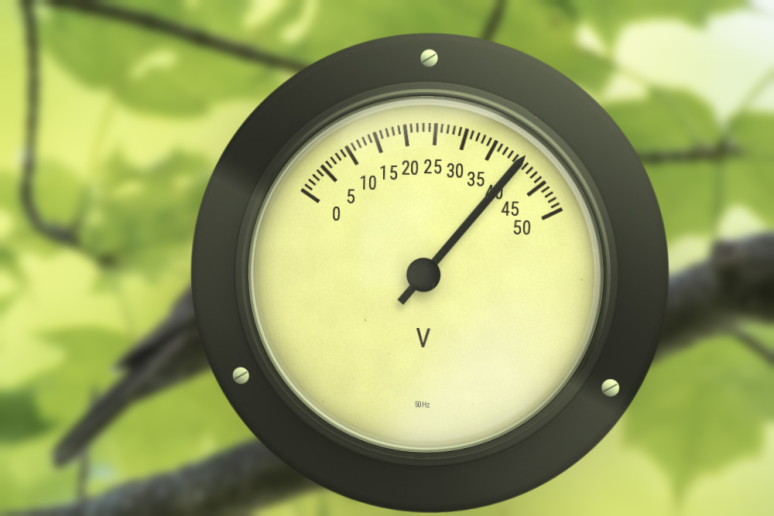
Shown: 40 V
